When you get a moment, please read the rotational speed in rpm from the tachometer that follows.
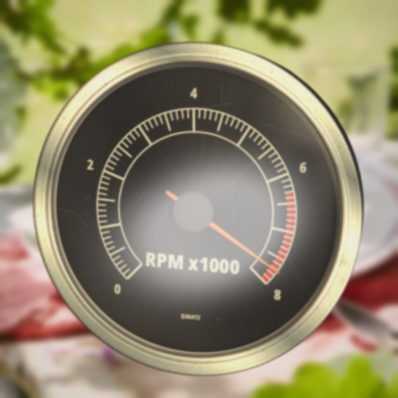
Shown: 7700 rpm
